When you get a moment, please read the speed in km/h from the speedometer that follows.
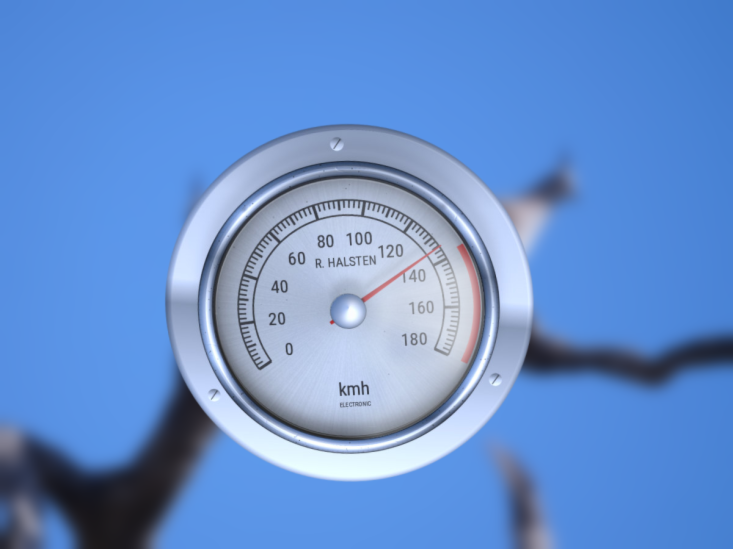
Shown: 134 km/h
